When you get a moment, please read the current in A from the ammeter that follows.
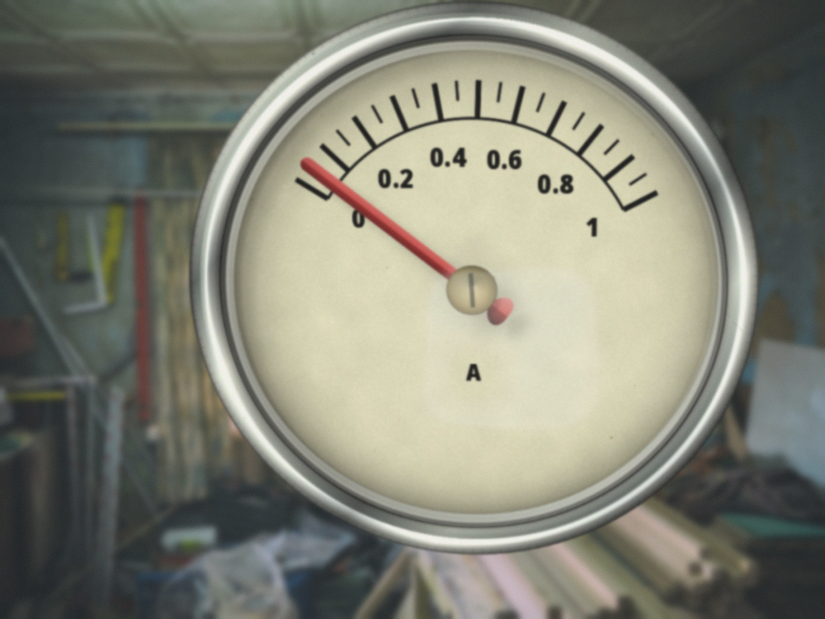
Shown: 0.05 A
